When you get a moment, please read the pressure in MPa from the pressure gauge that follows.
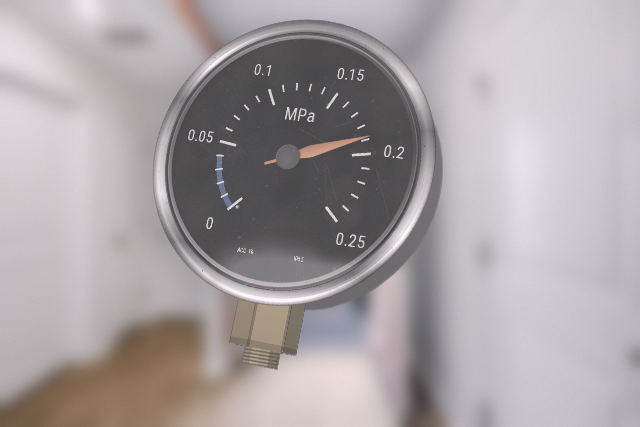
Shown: 0.19 MPa
